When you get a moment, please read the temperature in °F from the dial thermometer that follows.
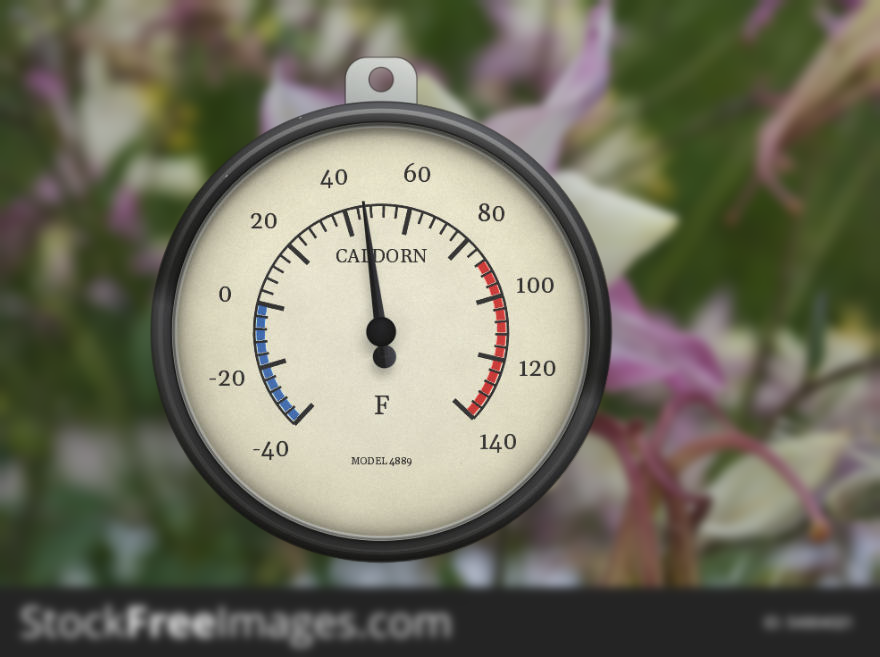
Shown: 46 °F
